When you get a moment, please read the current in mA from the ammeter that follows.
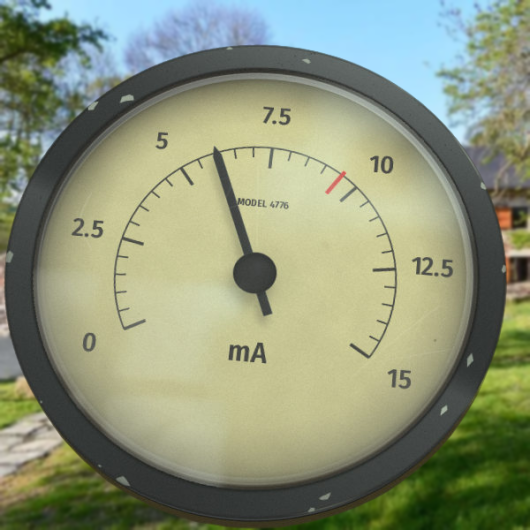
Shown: 6 mA
